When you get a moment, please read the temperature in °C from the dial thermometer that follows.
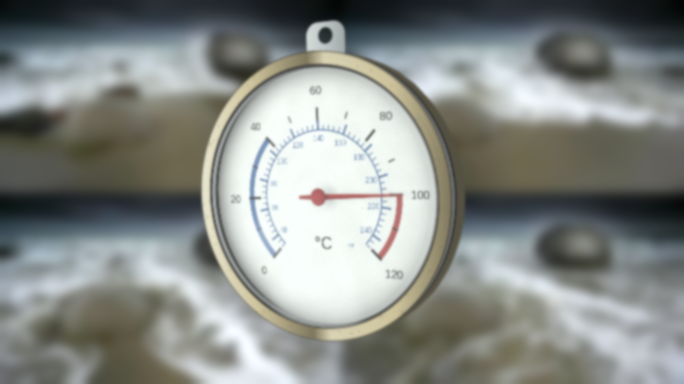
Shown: 100 °C
